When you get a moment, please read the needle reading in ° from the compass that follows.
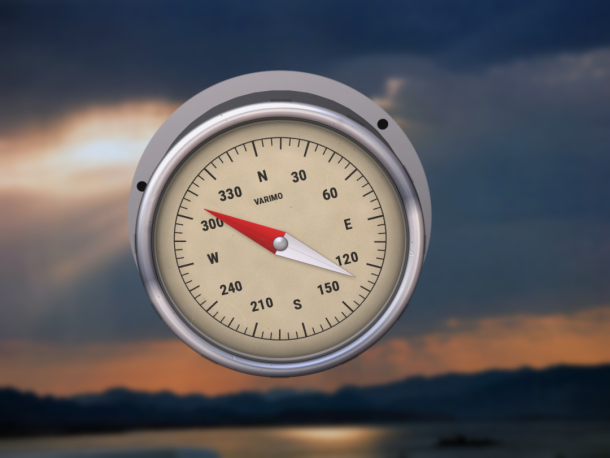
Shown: 310 °
